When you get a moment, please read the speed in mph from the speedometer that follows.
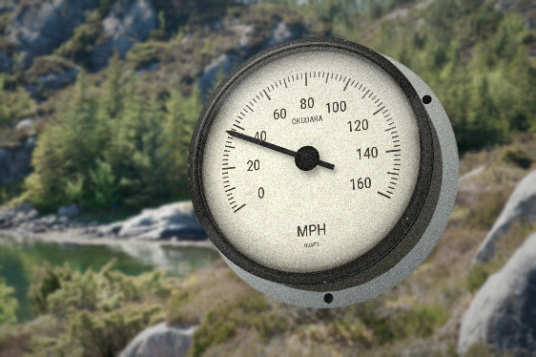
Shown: 36 mph
